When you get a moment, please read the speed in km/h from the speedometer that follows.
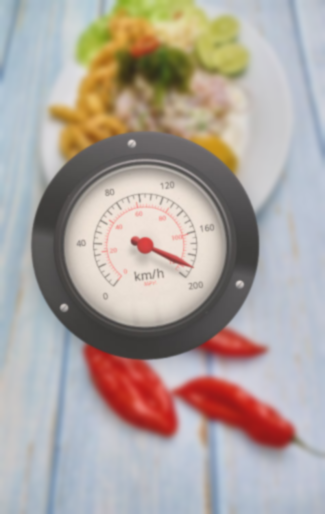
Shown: 190 km/h
